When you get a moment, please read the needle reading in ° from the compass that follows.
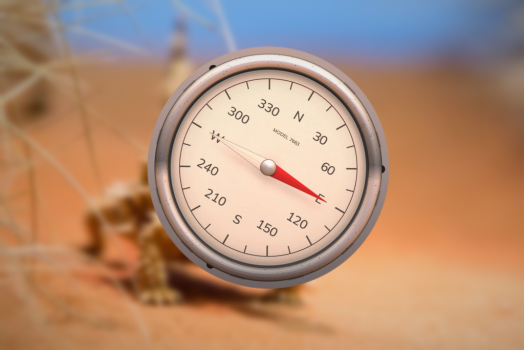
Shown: 90 °
